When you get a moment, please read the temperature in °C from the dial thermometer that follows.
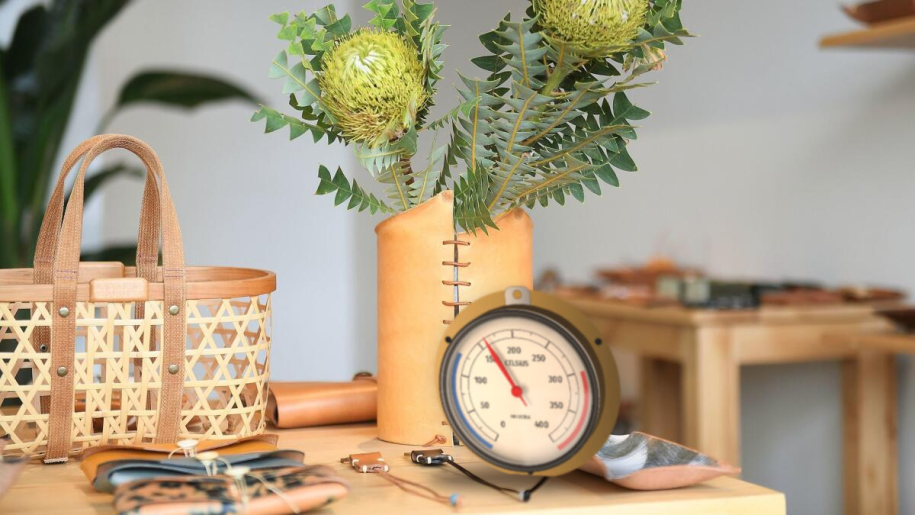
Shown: 162.5 °C
